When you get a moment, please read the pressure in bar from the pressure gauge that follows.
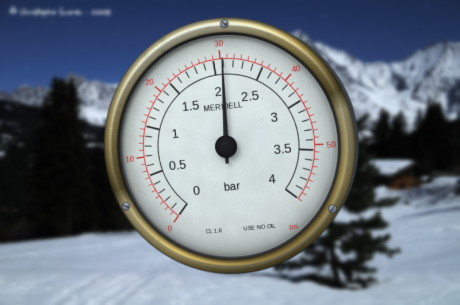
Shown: 2.1 bar
